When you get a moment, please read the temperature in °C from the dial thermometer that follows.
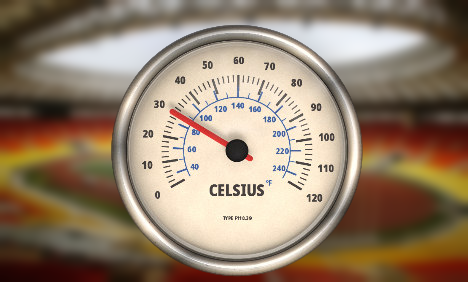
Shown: 30 °C
